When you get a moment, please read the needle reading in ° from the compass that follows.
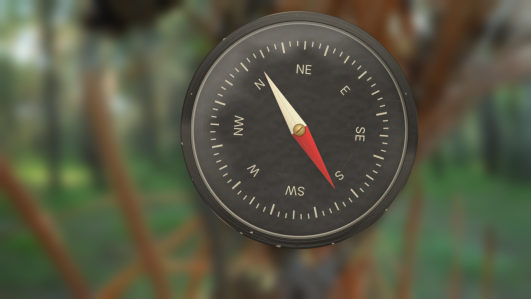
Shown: 190 °
